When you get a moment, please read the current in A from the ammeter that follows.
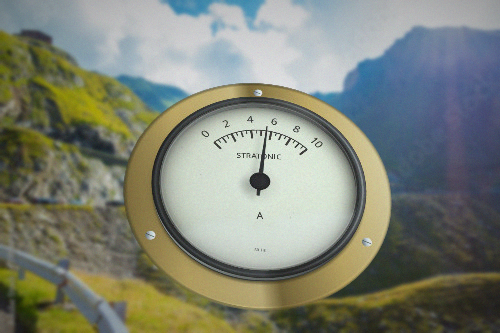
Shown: 5.5 A
